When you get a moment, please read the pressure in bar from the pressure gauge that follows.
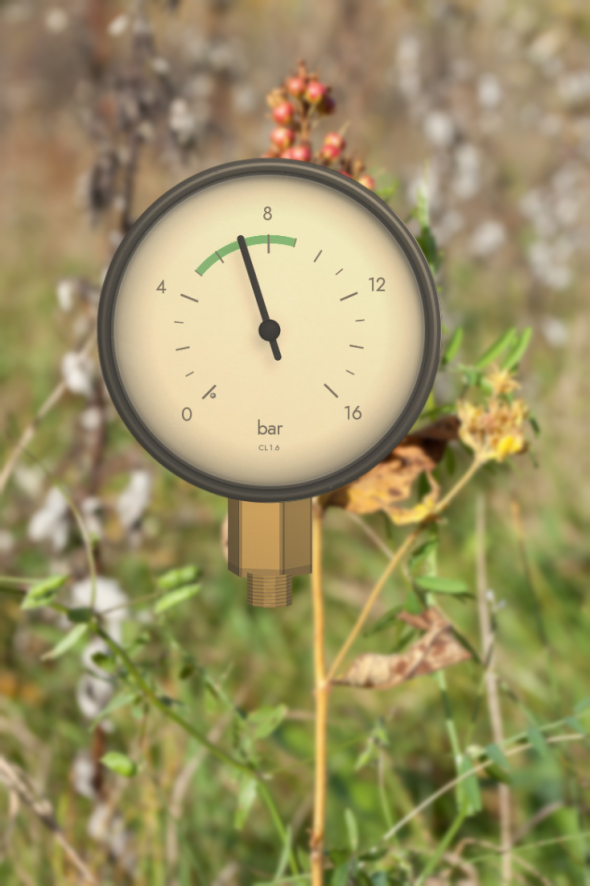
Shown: 7 bar
